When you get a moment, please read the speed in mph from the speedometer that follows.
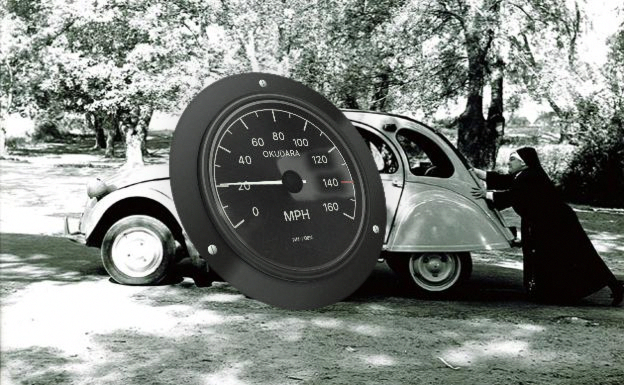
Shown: 20 mph
